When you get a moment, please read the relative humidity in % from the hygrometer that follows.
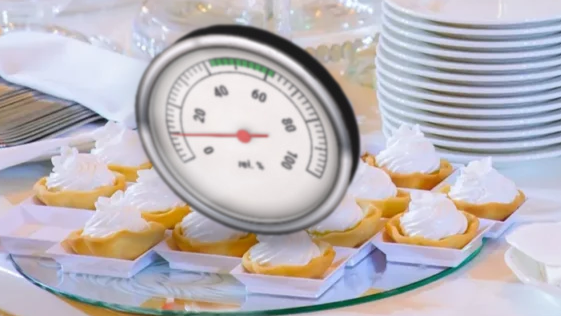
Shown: 10 %
